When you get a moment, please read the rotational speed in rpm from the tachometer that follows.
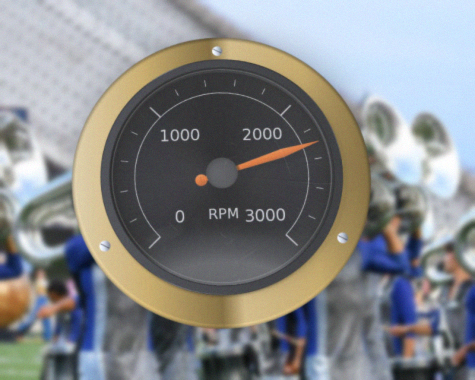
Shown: 2300 rpm
